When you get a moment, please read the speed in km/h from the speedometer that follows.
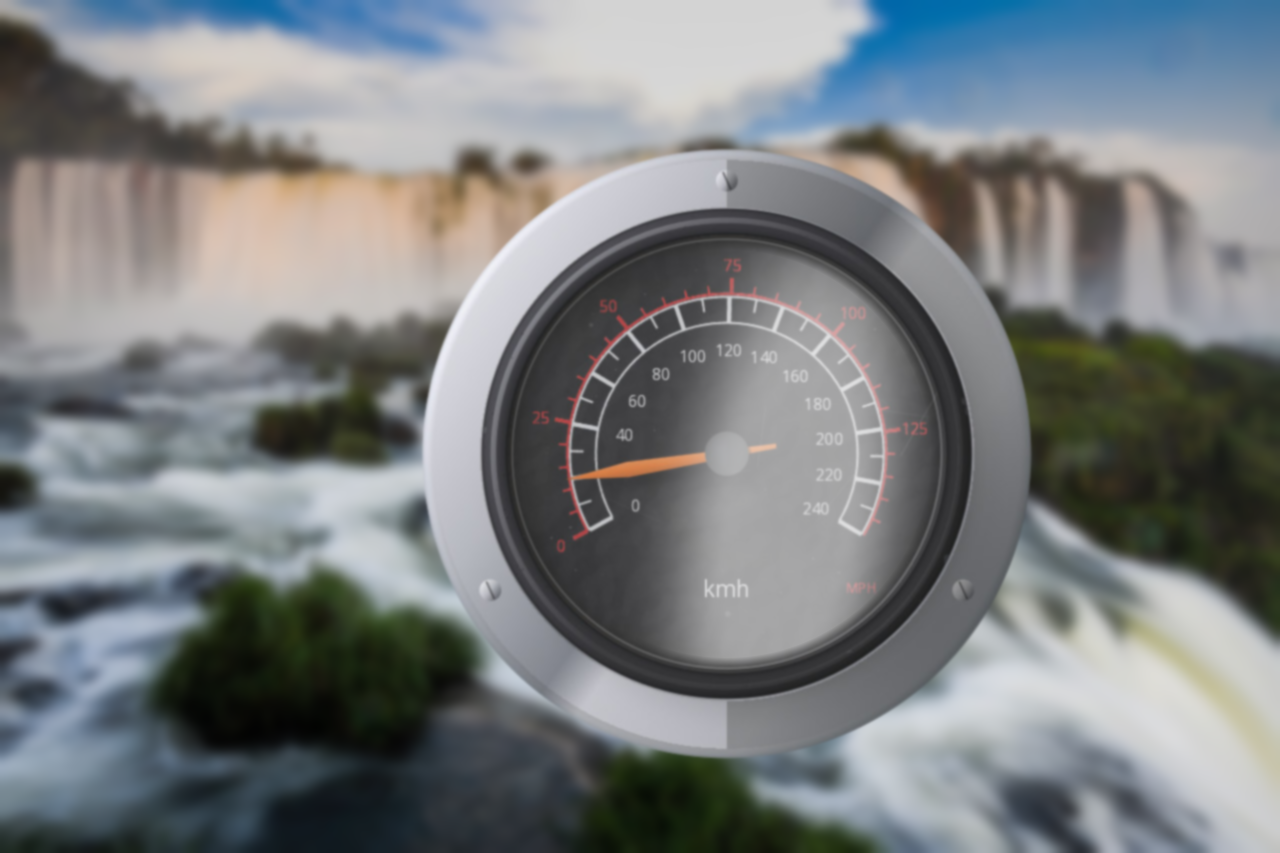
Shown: 20 km/h
